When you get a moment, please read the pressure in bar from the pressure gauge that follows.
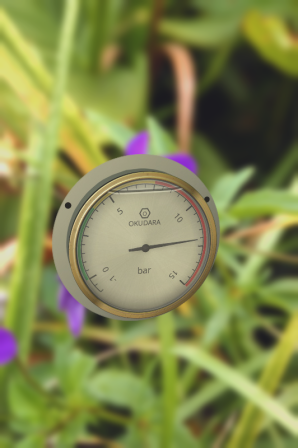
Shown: 12 bar
